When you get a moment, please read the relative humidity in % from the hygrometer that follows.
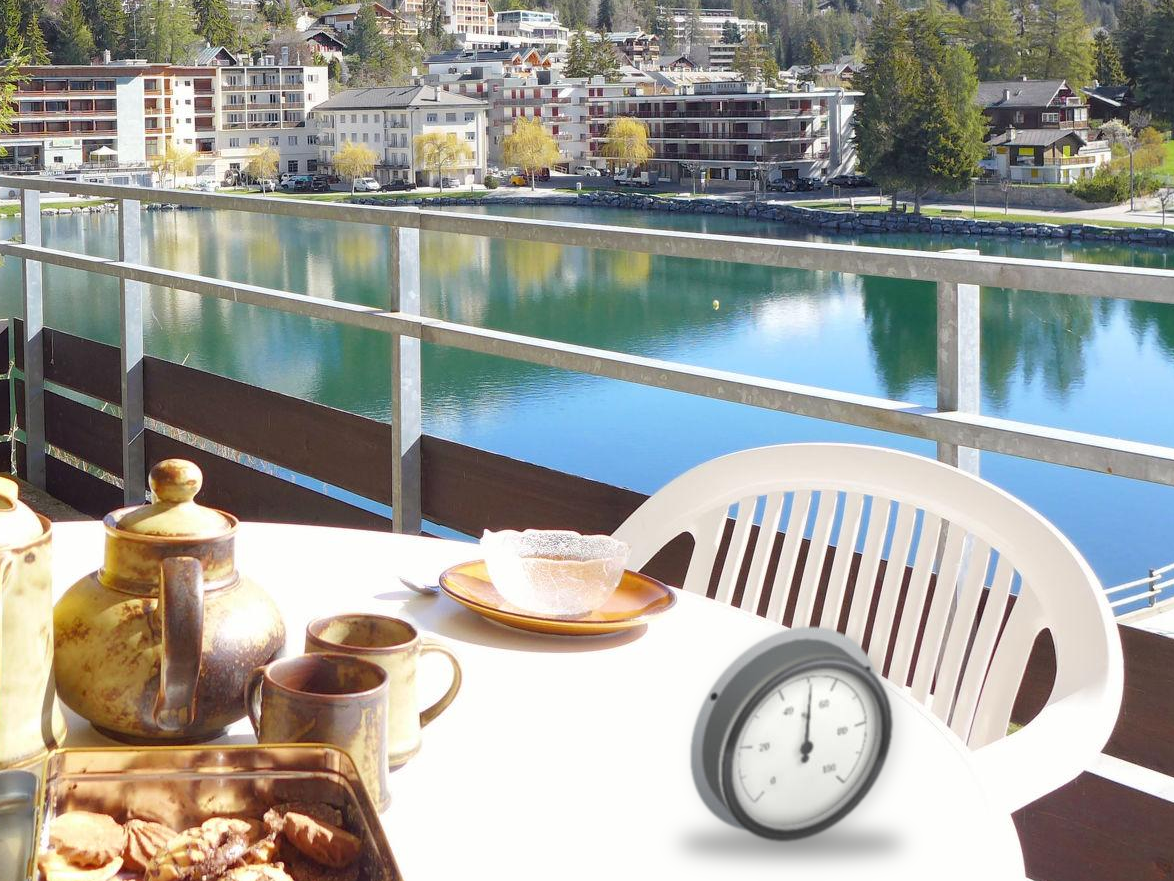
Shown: 50 %
